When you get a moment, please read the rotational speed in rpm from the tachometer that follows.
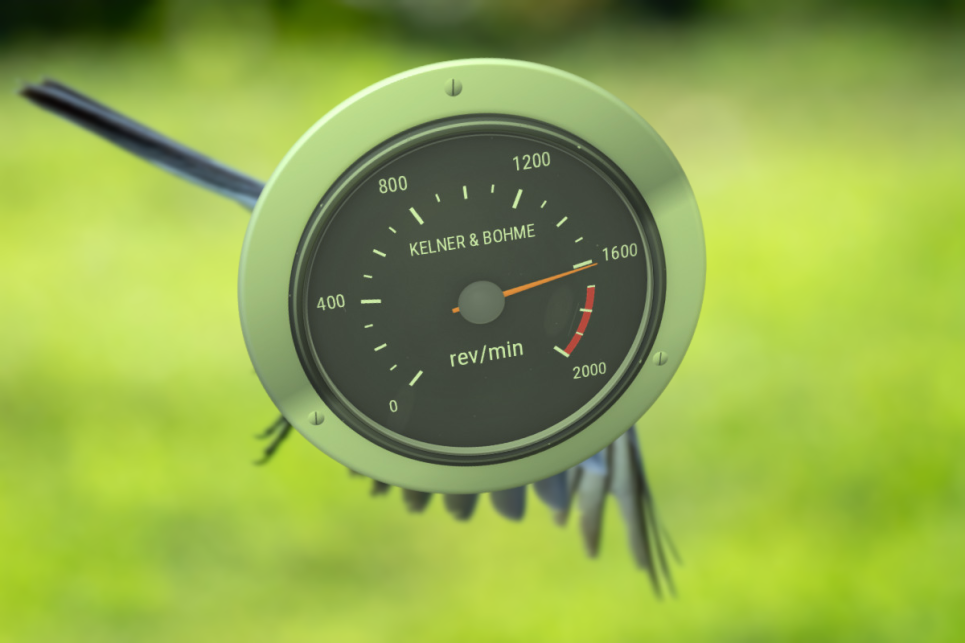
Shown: 1600 rpm
